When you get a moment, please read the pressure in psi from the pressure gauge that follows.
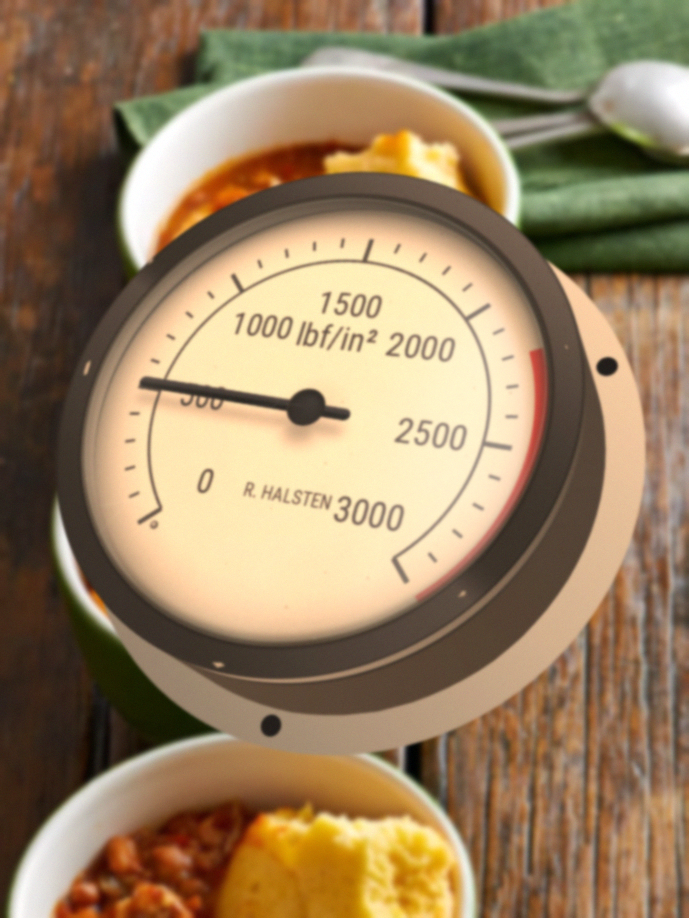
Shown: 500 psi
